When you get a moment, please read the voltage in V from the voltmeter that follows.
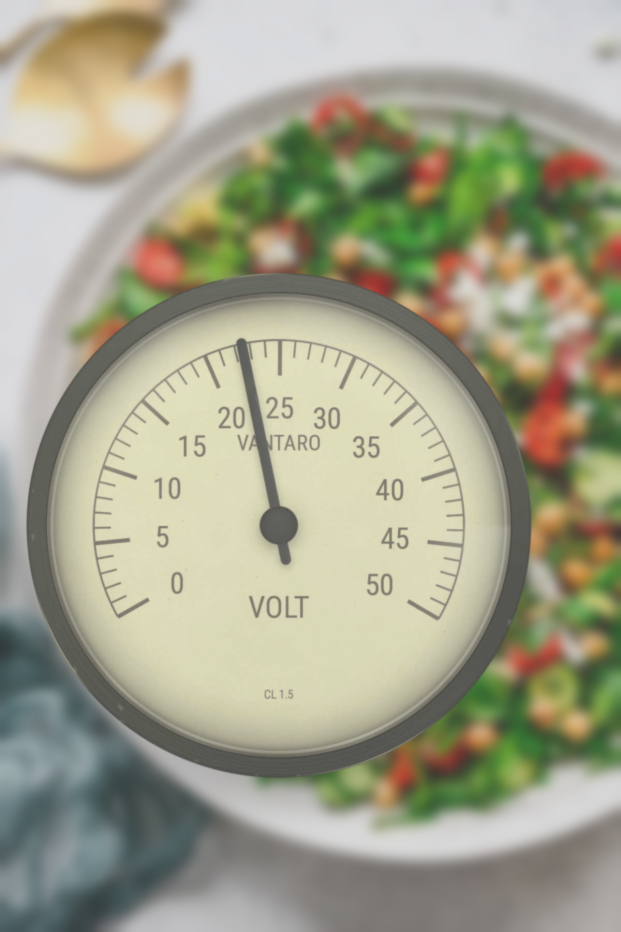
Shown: 22.5 V
